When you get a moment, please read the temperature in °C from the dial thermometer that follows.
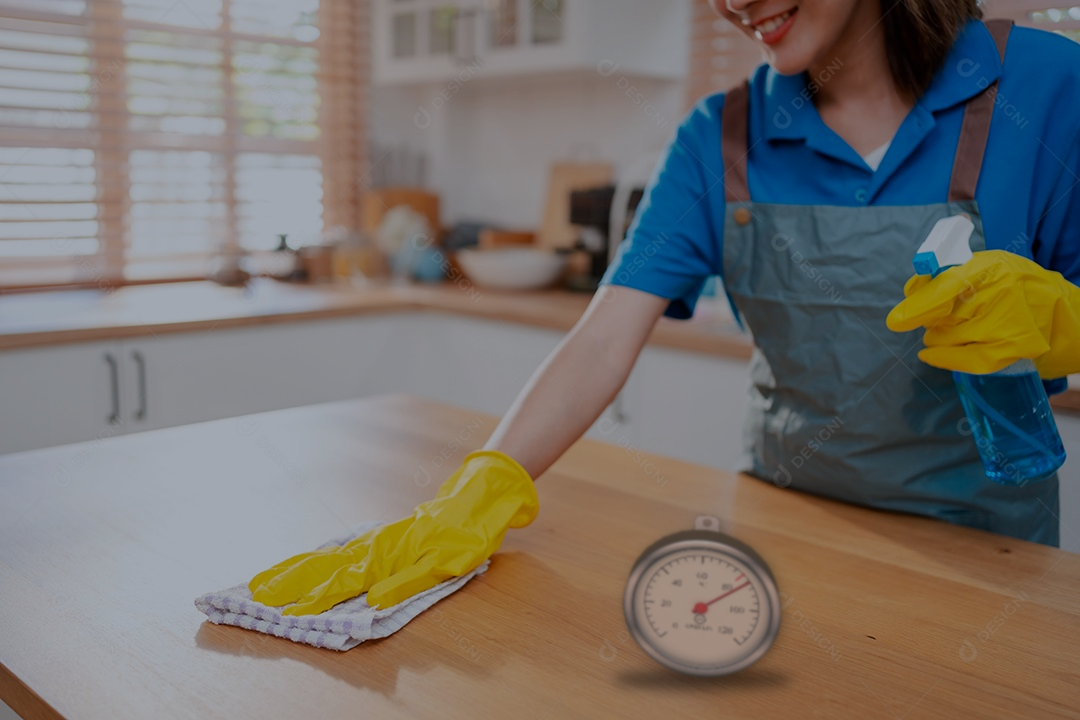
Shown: 84 °C
